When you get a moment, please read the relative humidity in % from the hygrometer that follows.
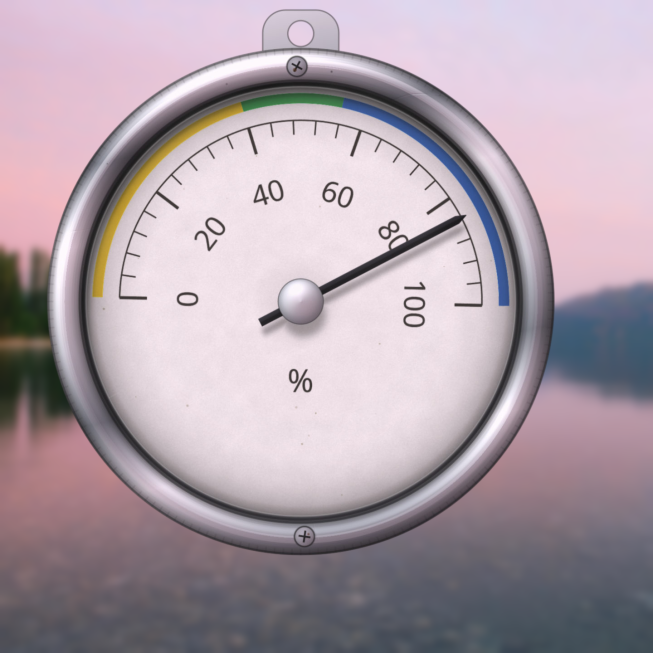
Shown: 84 %
